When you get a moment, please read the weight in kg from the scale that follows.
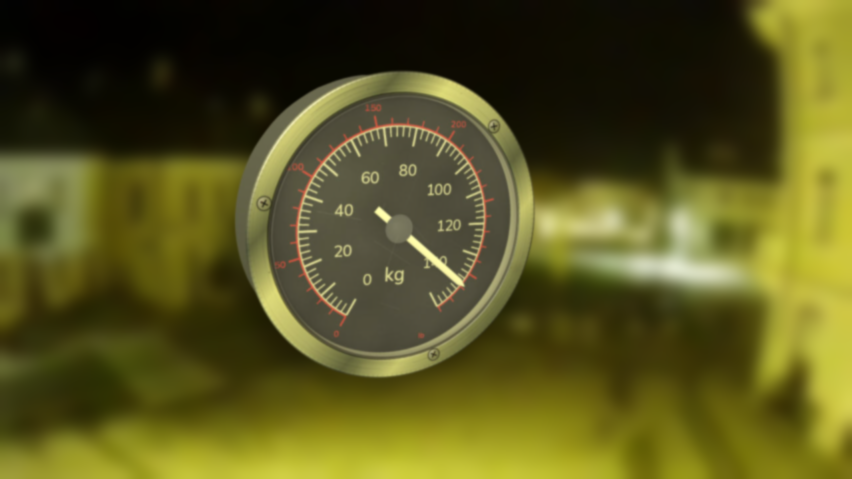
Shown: 140 kg
